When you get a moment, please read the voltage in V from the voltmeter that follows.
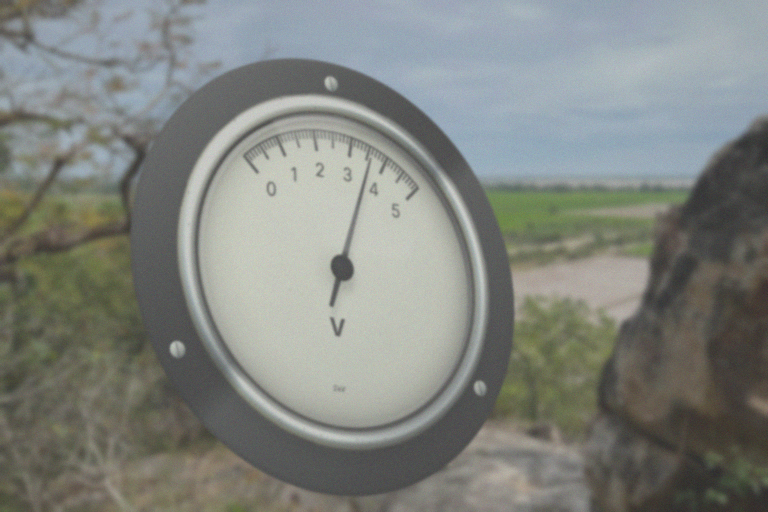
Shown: 3.5 V
